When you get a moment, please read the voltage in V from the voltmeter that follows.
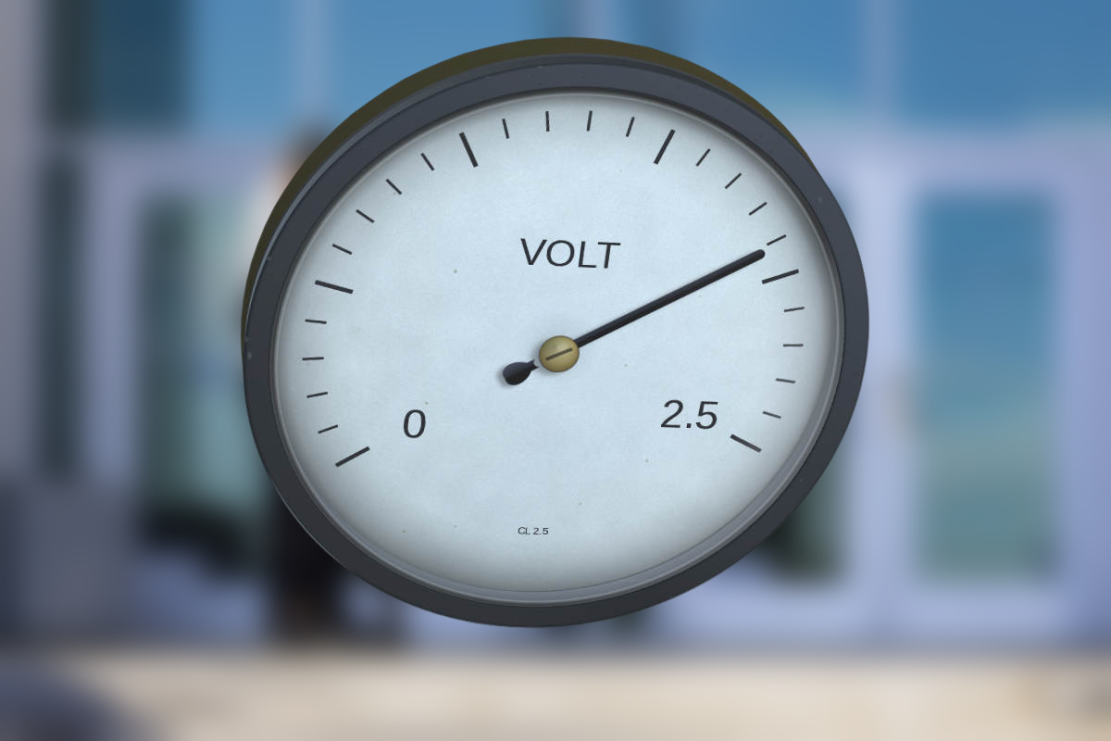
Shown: 1.9 V
